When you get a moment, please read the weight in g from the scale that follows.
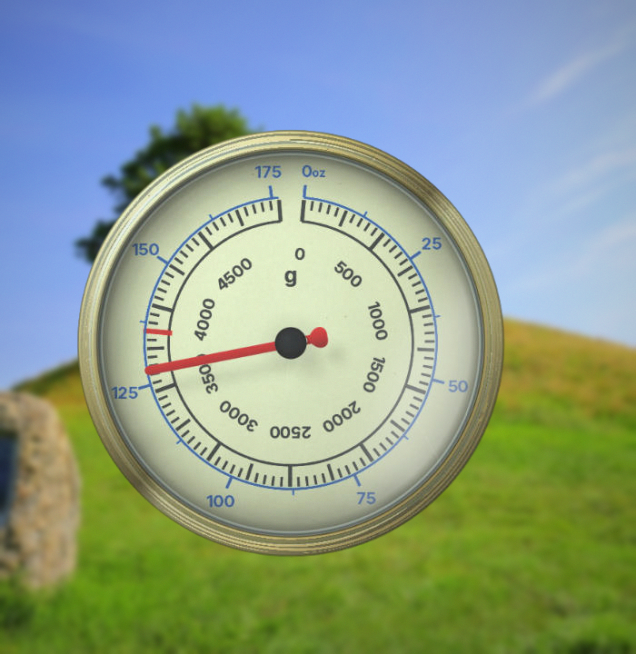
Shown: 3625 g
